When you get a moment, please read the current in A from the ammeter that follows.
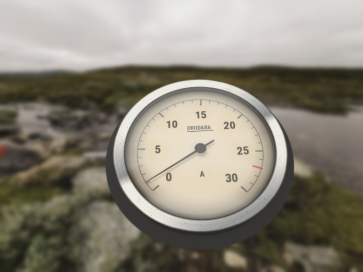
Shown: 1 A
